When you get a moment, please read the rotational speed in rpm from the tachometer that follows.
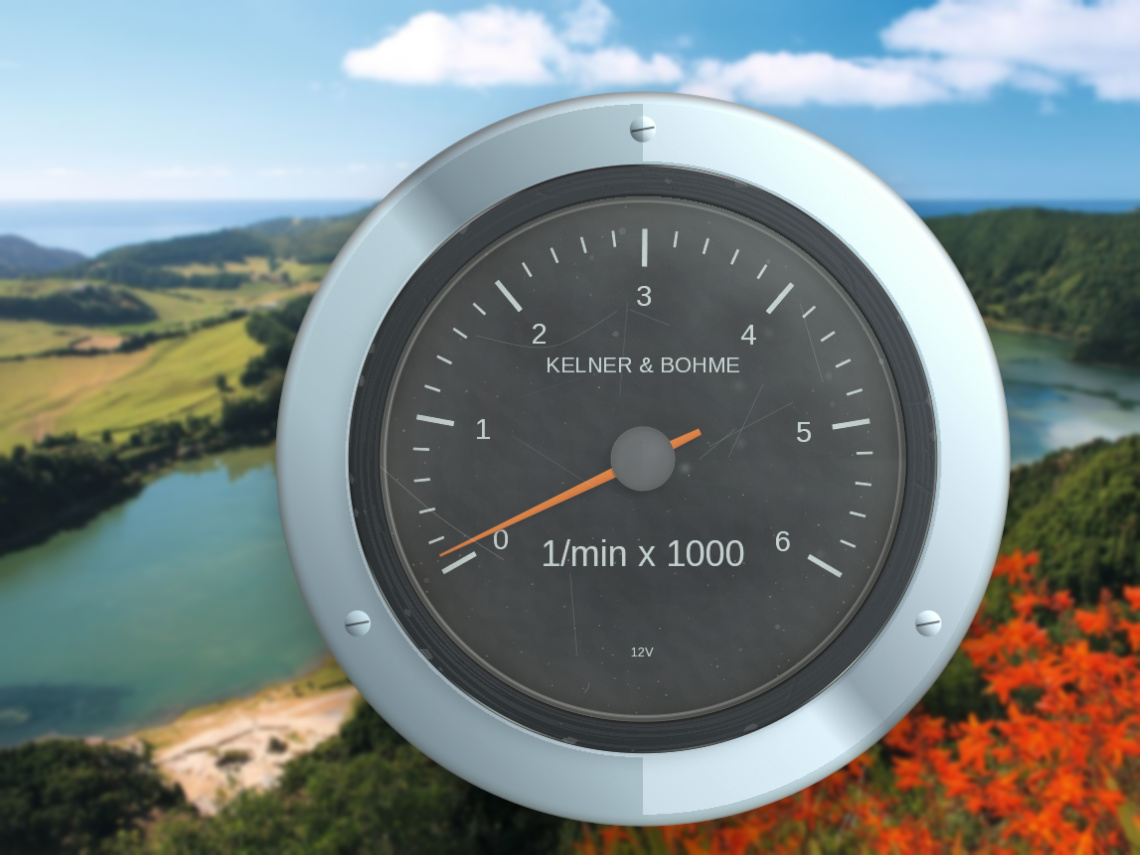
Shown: 100 rpm
